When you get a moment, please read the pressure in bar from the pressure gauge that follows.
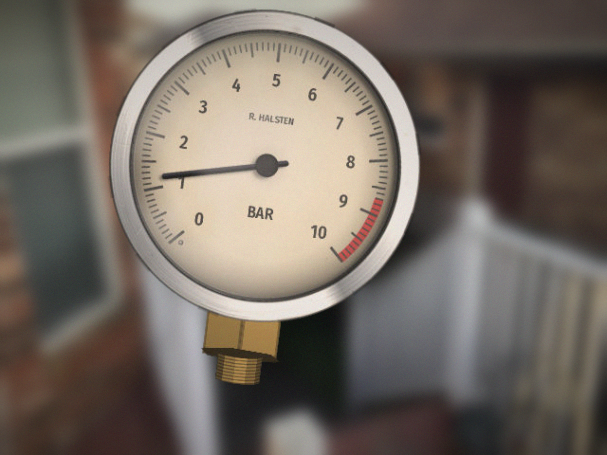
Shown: 1.2 bar
